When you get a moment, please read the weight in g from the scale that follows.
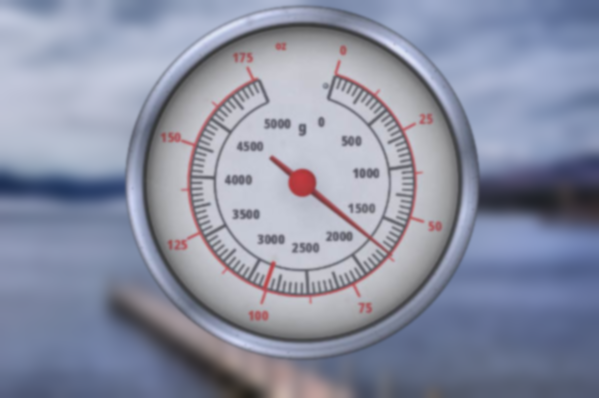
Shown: 1750 g
